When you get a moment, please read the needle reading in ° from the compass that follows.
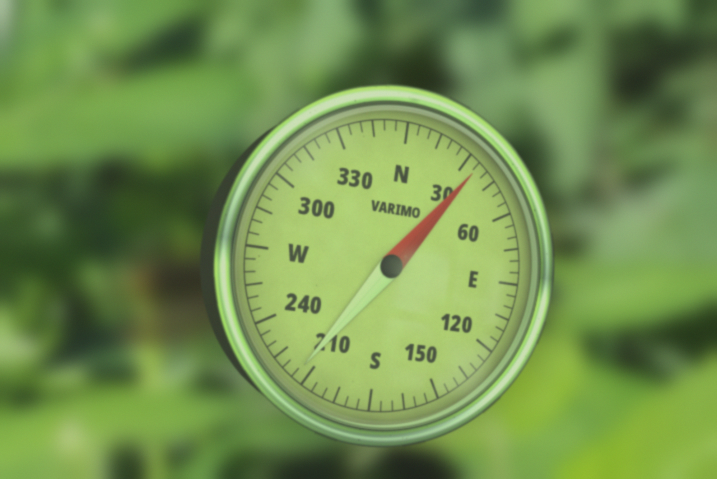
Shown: 35 °
